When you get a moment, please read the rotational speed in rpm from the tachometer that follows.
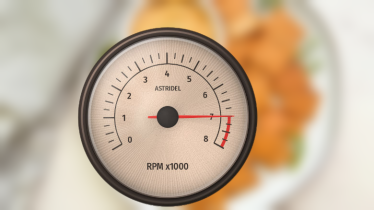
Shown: 7000 rpm
